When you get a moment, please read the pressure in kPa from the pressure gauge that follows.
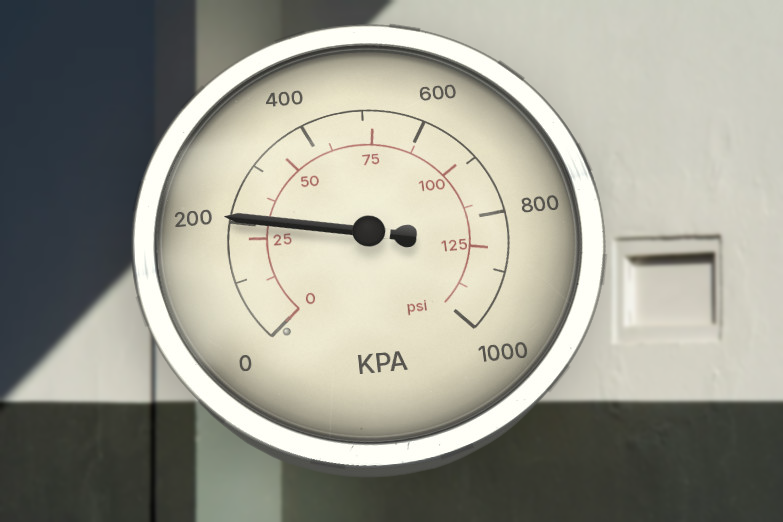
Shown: 200 kPa
